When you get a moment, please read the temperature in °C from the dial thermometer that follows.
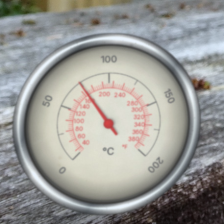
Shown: 75 °C
